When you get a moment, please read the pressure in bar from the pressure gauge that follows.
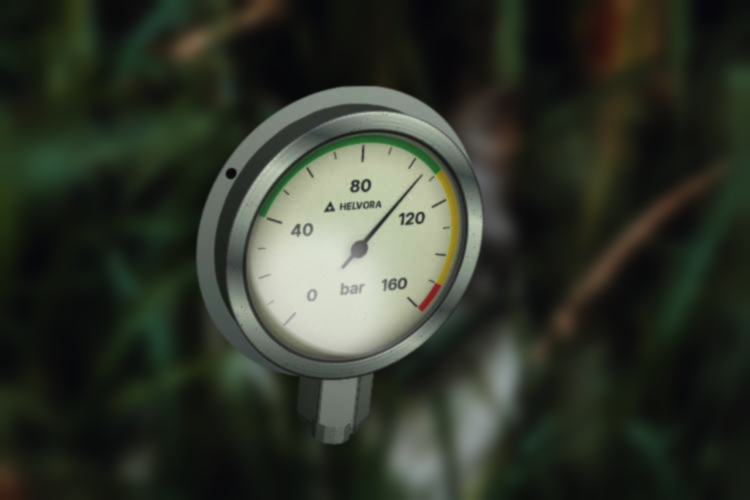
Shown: 105 bar
